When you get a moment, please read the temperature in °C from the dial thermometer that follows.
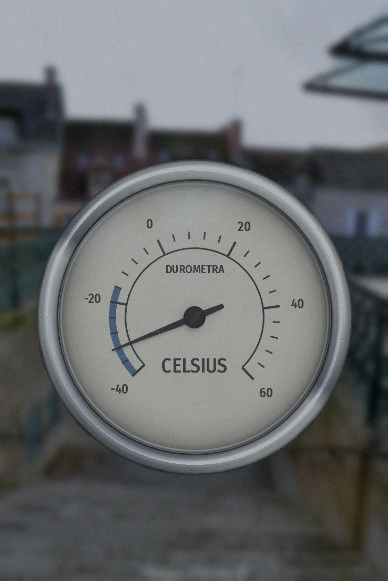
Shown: -32 °C
